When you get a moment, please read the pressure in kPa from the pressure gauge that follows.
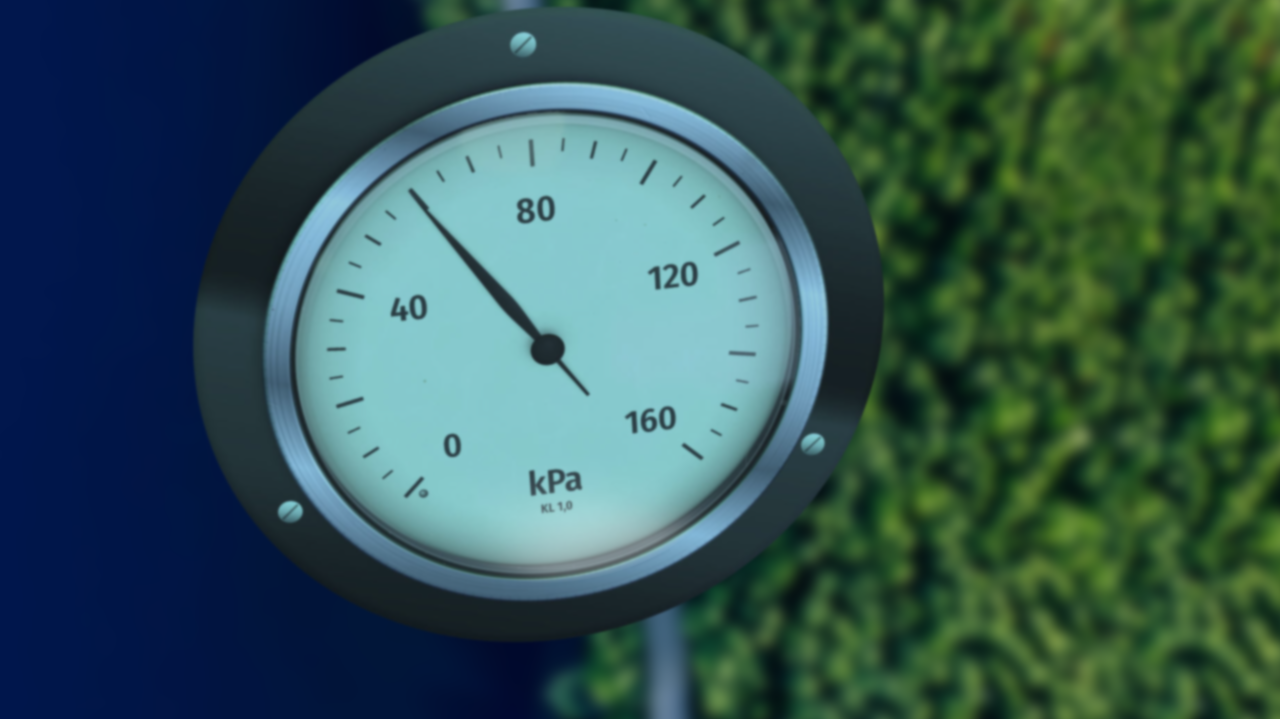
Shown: 60 kPa
